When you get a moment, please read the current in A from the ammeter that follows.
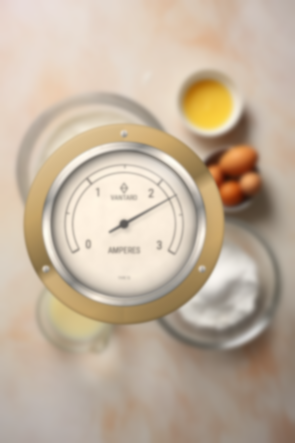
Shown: 2.25 A
